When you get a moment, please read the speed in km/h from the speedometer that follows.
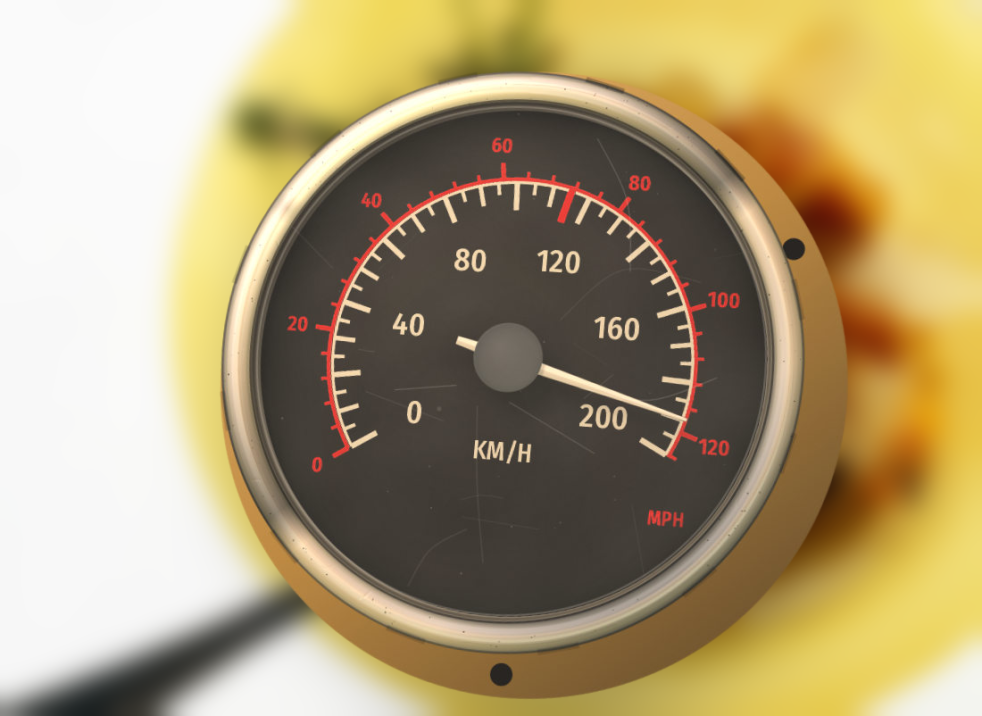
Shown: 190 km/h
